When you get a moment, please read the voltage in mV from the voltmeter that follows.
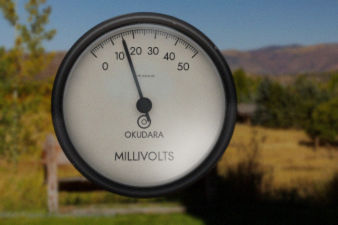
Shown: 15 mV
